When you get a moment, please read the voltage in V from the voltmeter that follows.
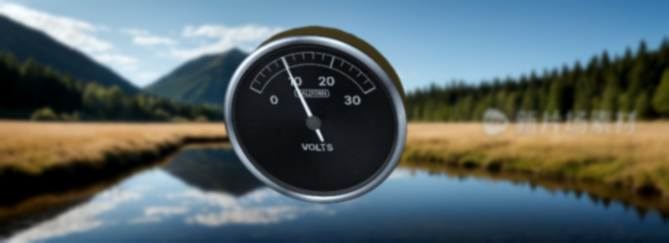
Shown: 10 V
